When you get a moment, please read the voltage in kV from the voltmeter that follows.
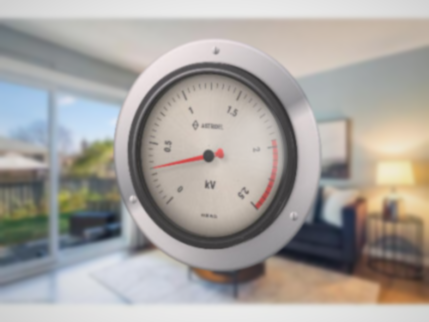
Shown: 0.3 kV
